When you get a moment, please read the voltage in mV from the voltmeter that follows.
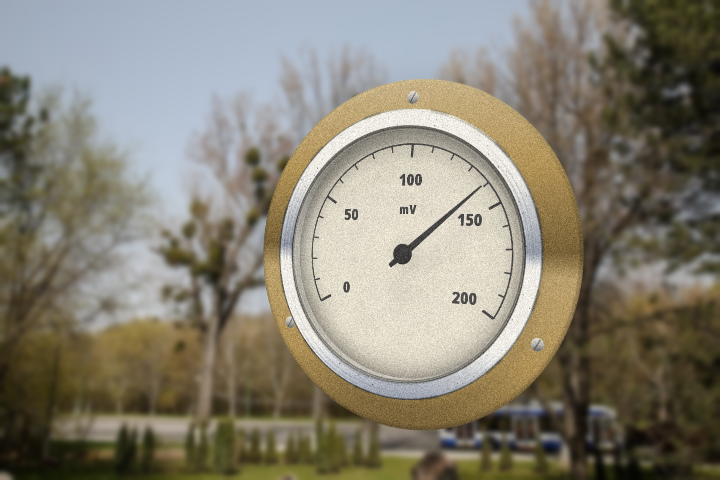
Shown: 140 mV
